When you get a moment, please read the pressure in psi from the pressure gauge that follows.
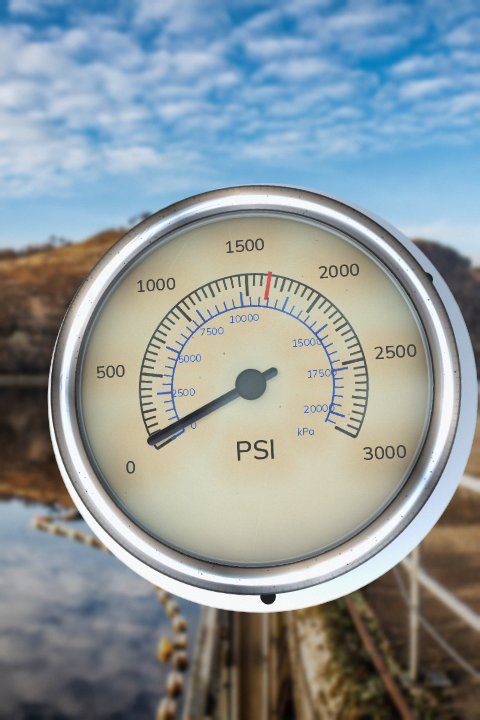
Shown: 50 psi
